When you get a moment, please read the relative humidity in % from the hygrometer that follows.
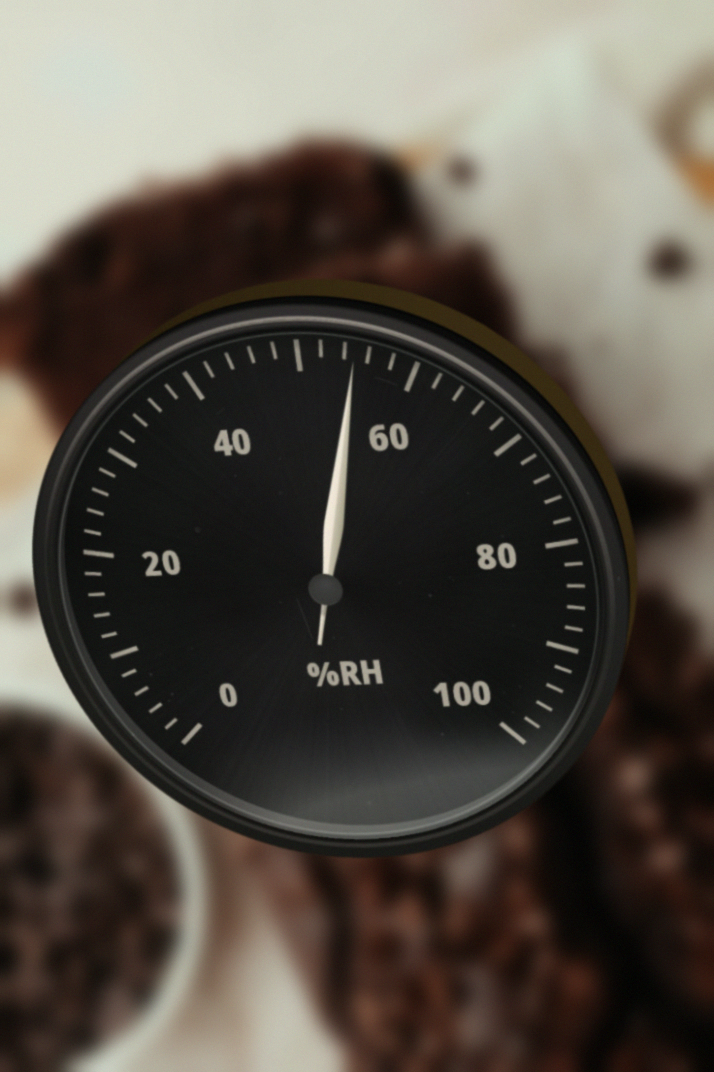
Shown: 55 %
